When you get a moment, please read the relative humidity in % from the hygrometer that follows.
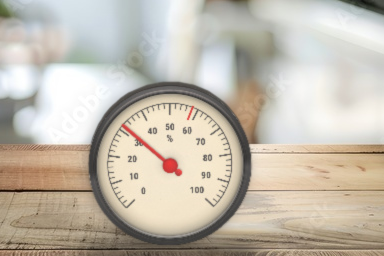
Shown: 32 %
